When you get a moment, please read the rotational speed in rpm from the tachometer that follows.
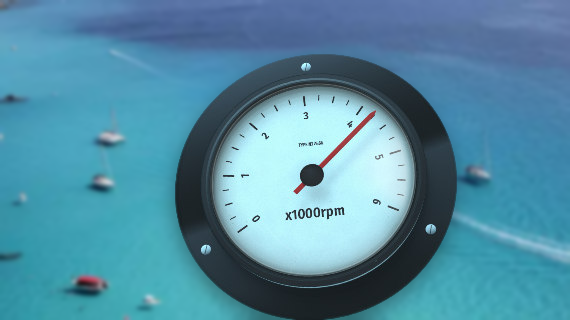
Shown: 4250 rpm
